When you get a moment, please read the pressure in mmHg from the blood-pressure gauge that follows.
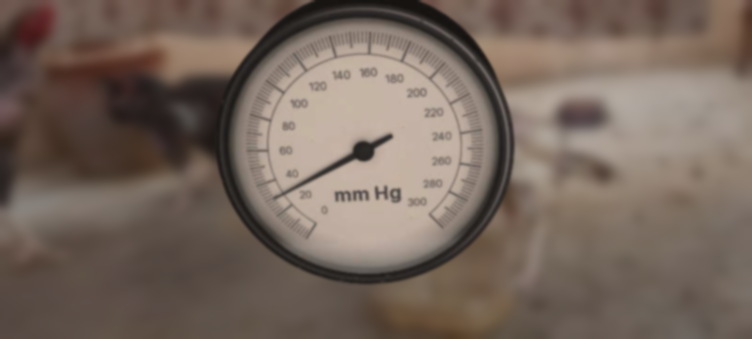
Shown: 30 mmHg
